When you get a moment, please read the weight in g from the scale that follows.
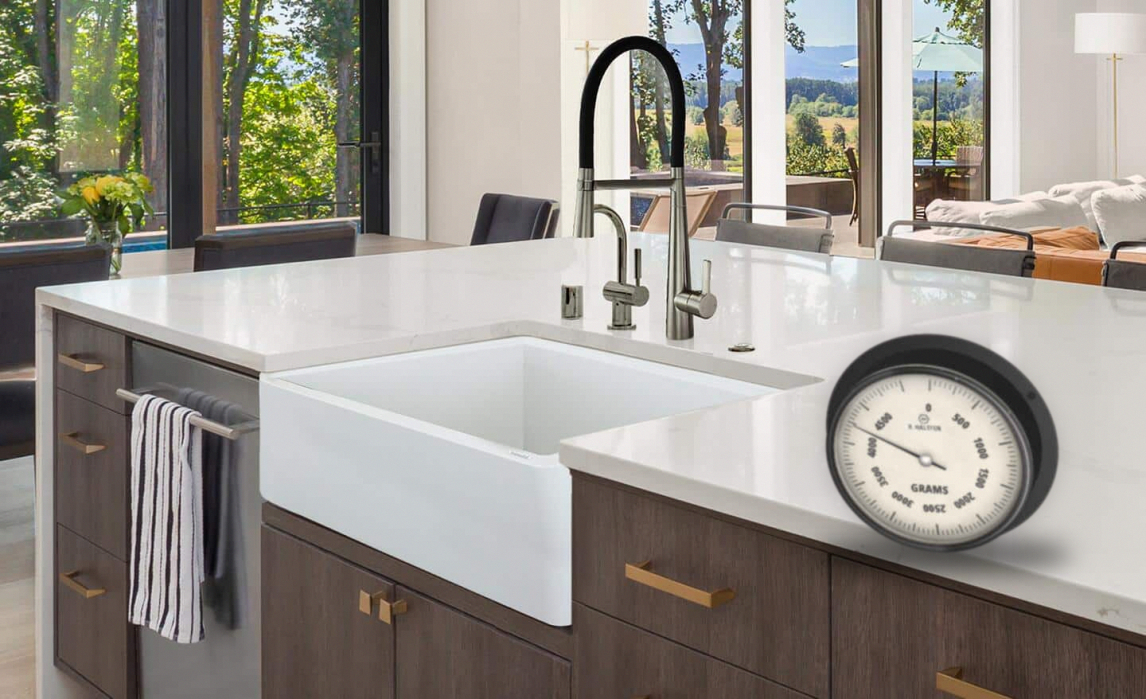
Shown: 4250 g
